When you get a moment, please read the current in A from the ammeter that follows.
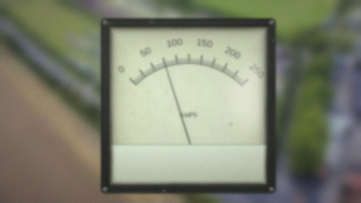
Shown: 75 A
